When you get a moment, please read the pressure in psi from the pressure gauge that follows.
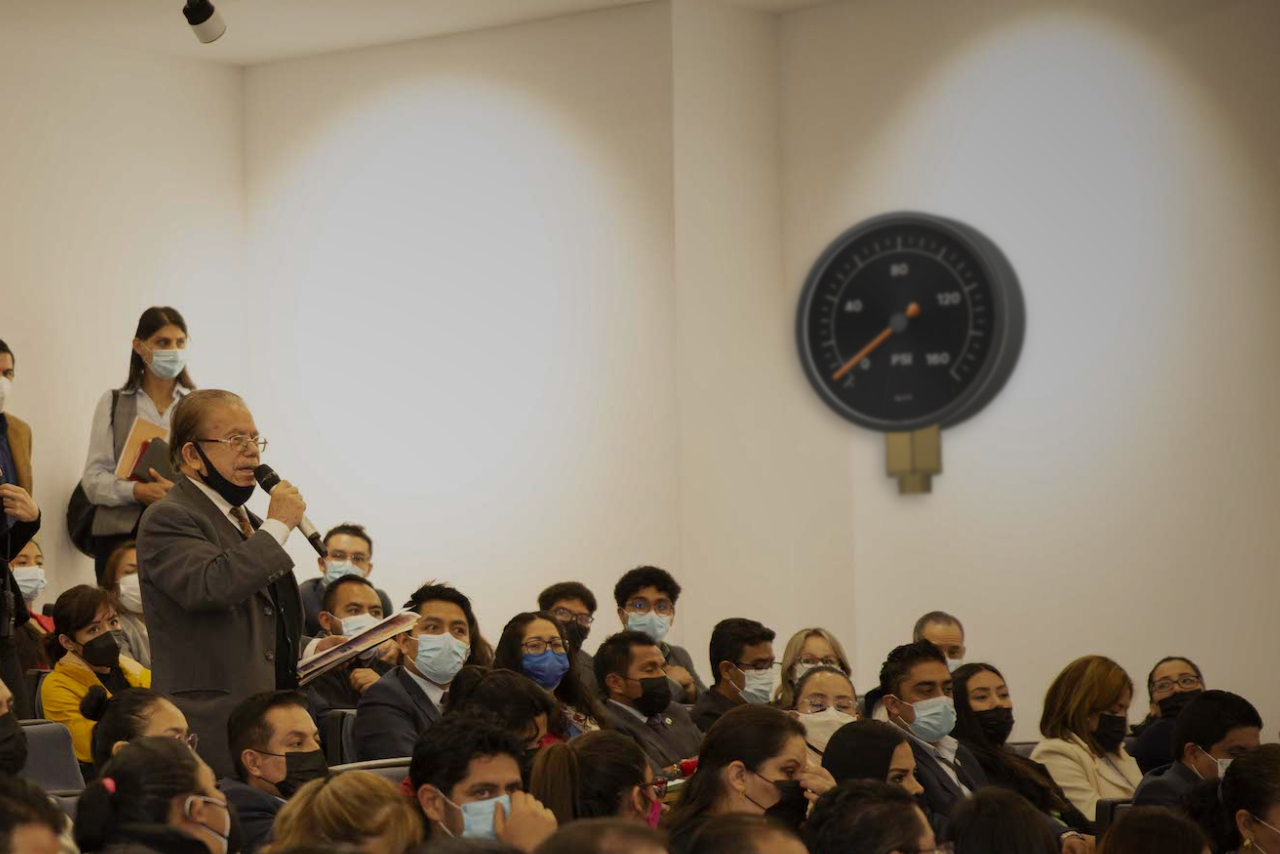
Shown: 5 psi
